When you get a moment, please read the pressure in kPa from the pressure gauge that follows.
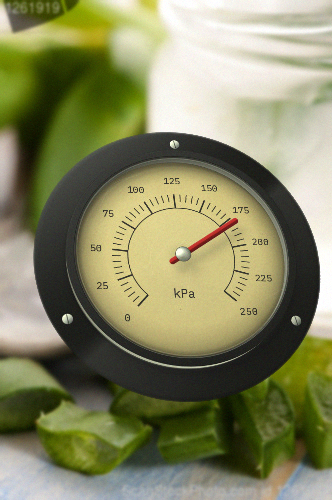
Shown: 180 kPa
